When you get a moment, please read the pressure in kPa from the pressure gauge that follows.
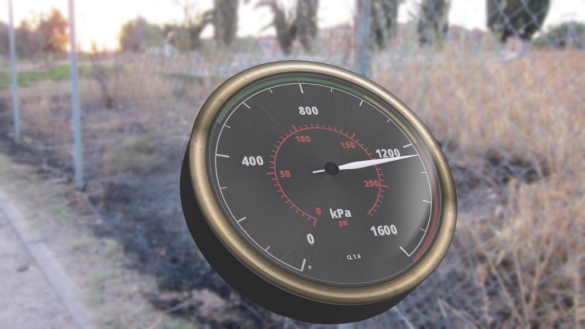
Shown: 1250 kPa
